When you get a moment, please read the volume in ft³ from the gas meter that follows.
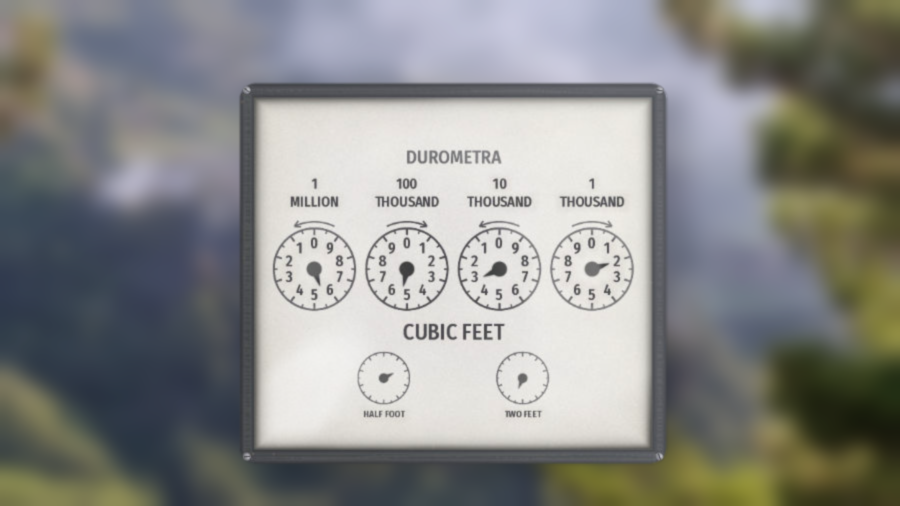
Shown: 553200 ft³
